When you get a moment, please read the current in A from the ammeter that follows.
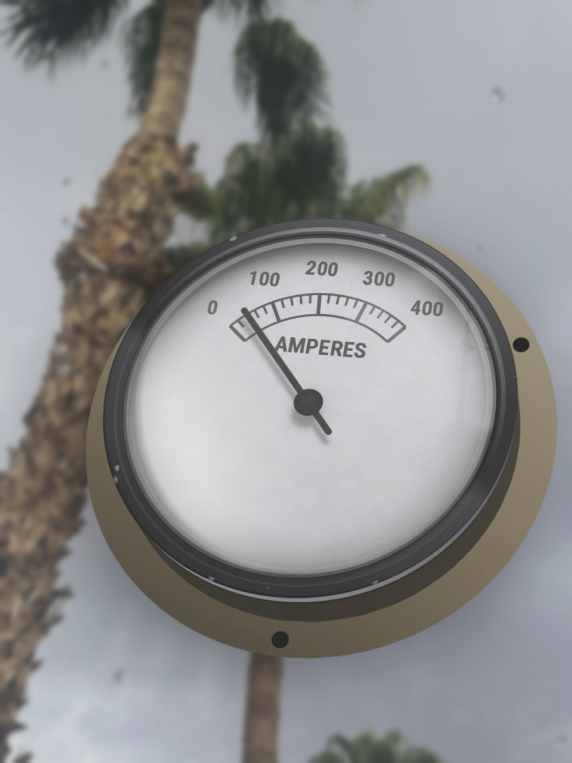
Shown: 40 A
